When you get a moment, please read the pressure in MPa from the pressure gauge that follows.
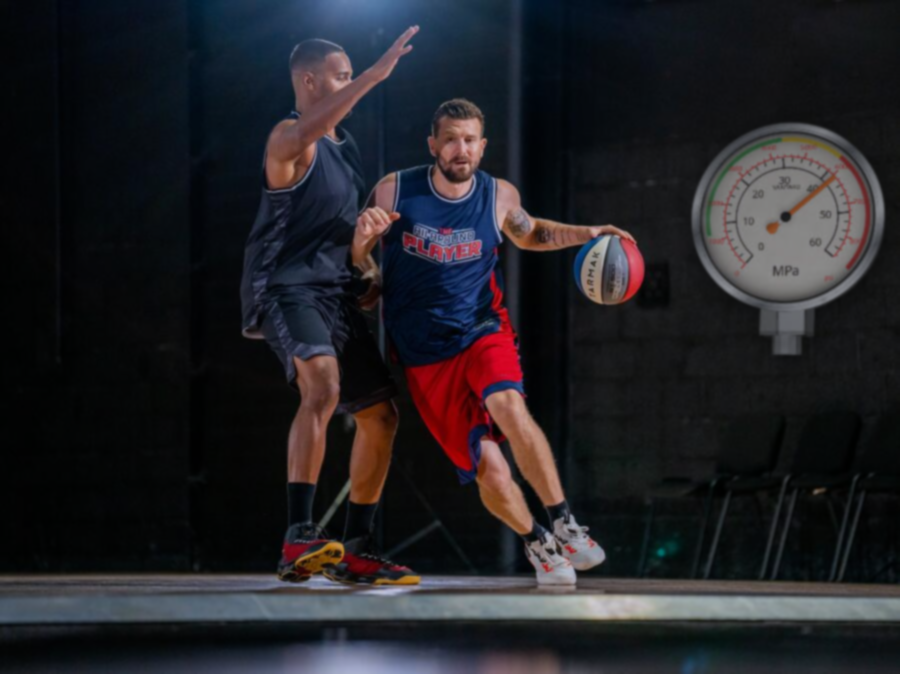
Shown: 42 MPa
